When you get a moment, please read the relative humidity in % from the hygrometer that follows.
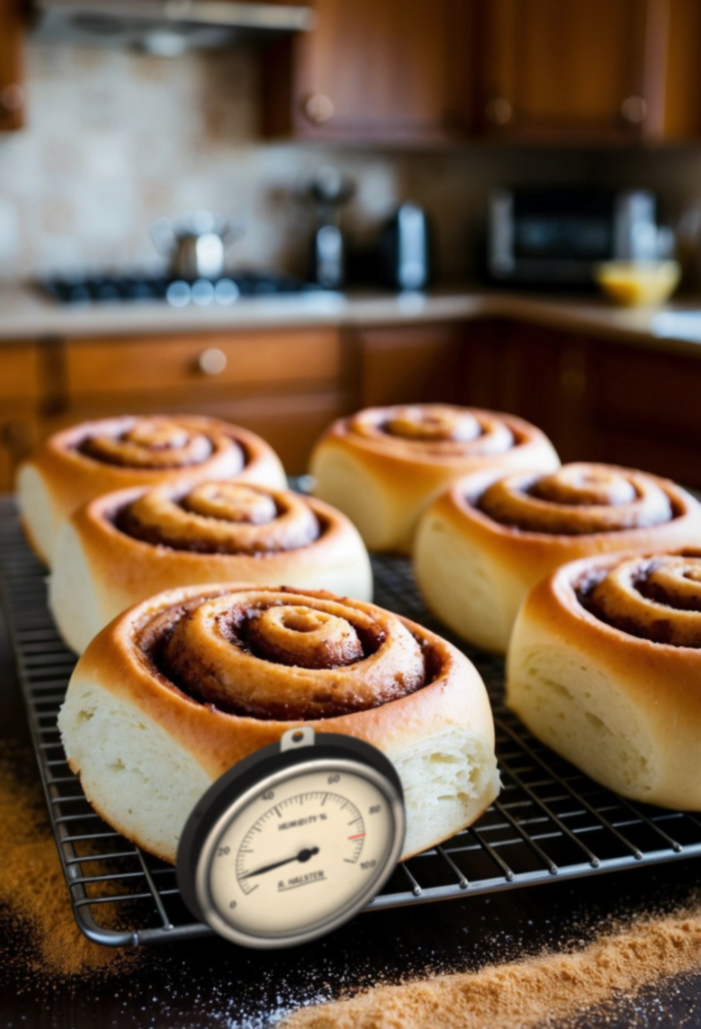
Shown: 10 %
